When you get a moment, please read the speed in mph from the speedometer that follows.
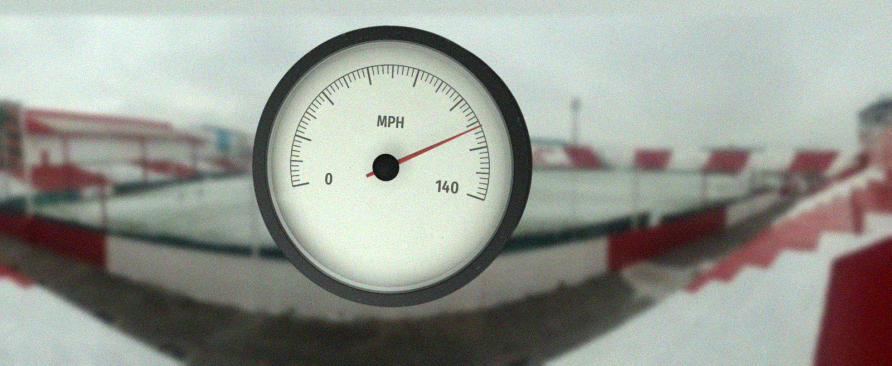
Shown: 112 mph
